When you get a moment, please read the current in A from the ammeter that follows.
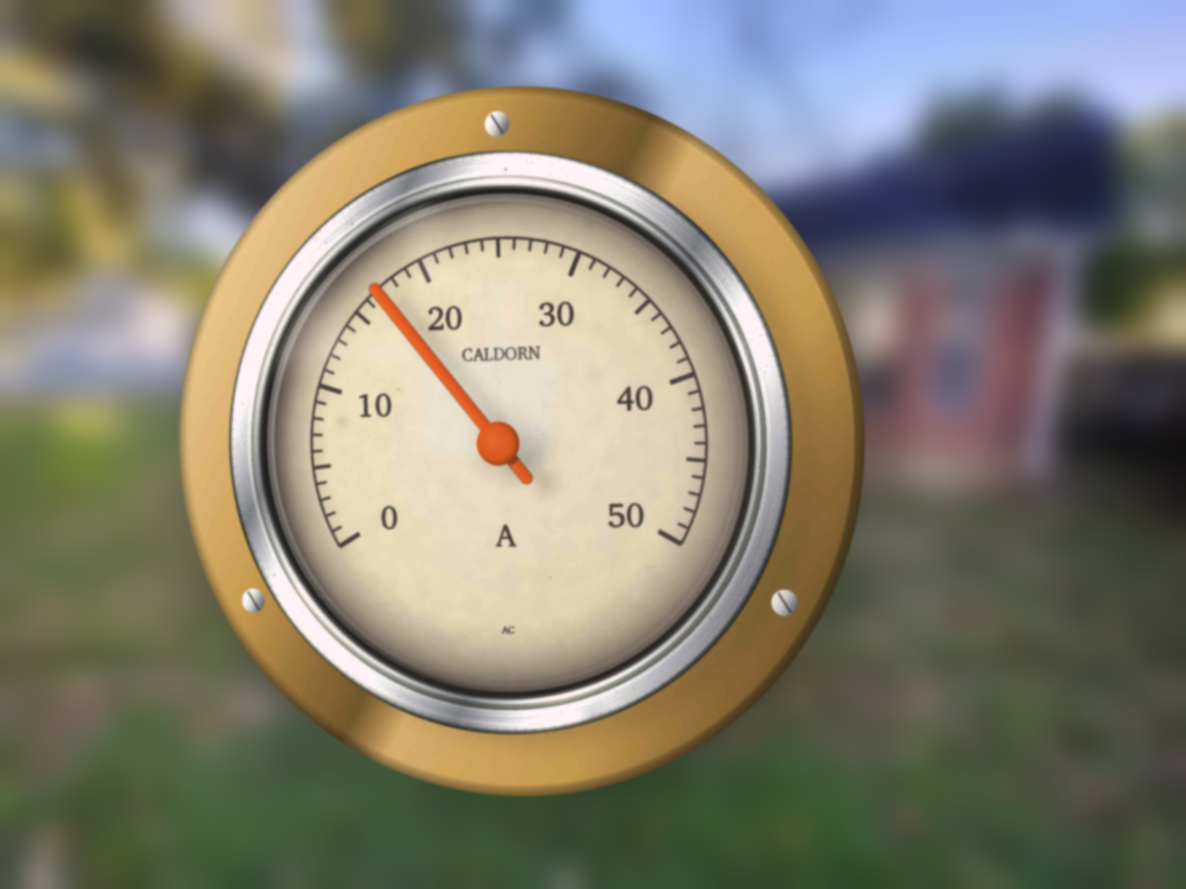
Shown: 17 A
